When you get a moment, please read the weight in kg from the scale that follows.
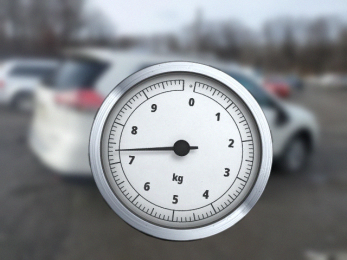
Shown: 7.3 kg
